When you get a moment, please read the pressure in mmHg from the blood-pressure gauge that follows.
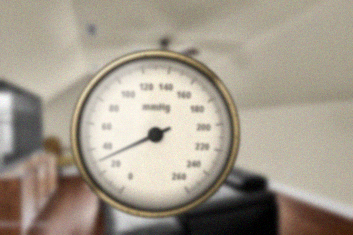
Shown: 30 mmHg
